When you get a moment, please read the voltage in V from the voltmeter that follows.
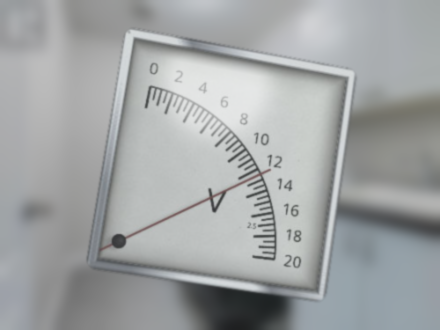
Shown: 12.5 V
